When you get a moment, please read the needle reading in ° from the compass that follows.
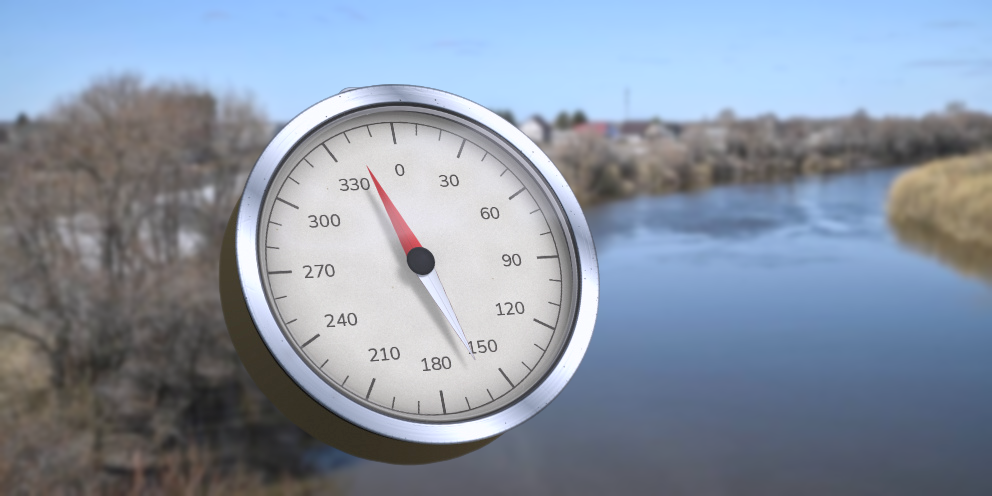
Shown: 340 °
